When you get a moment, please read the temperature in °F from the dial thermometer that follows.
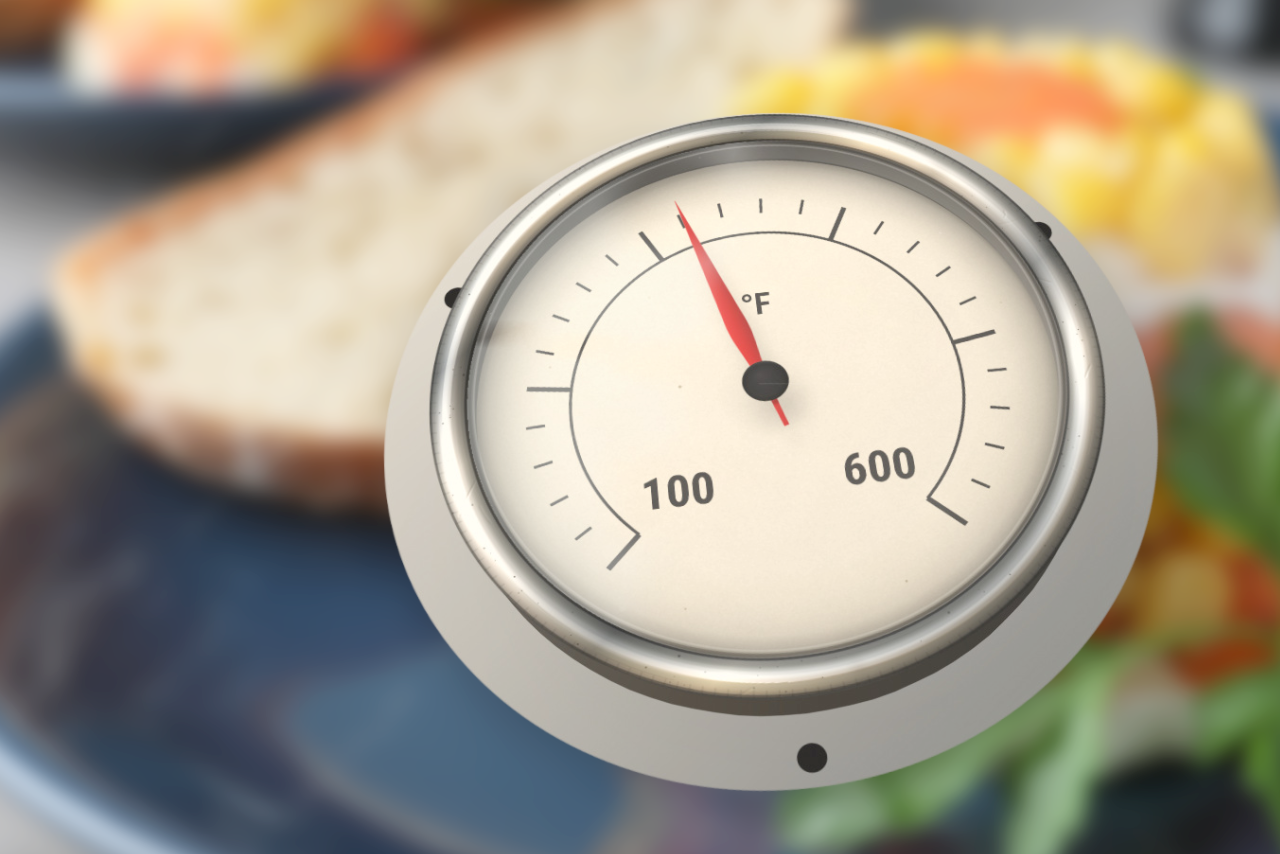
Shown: 320 °F
